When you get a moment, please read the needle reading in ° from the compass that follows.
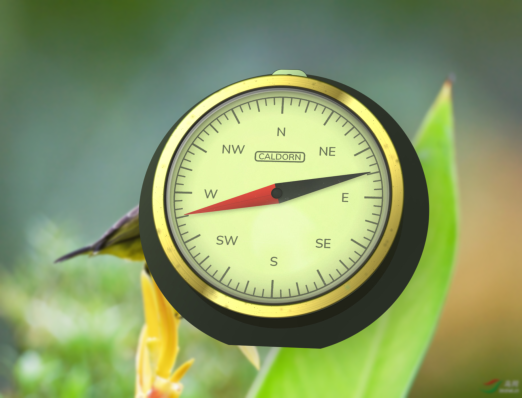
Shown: 255 °
